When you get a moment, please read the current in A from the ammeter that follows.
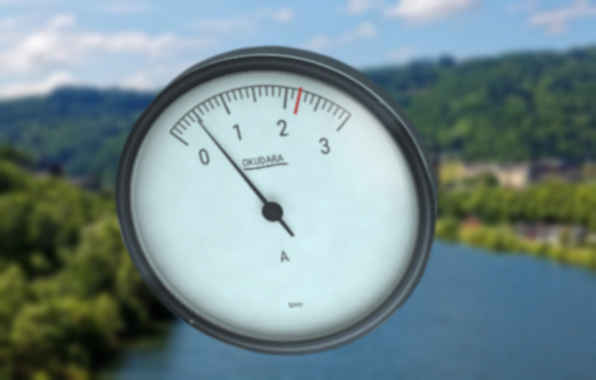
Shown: 0.5 A
